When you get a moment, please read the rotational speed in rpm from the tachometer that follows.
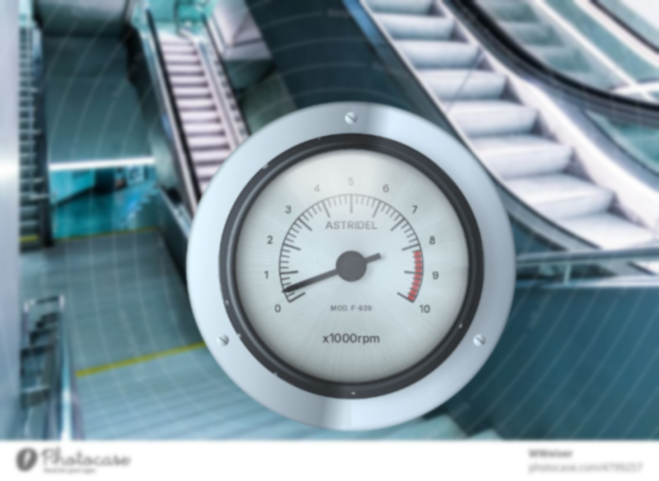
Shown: 400 rpm
